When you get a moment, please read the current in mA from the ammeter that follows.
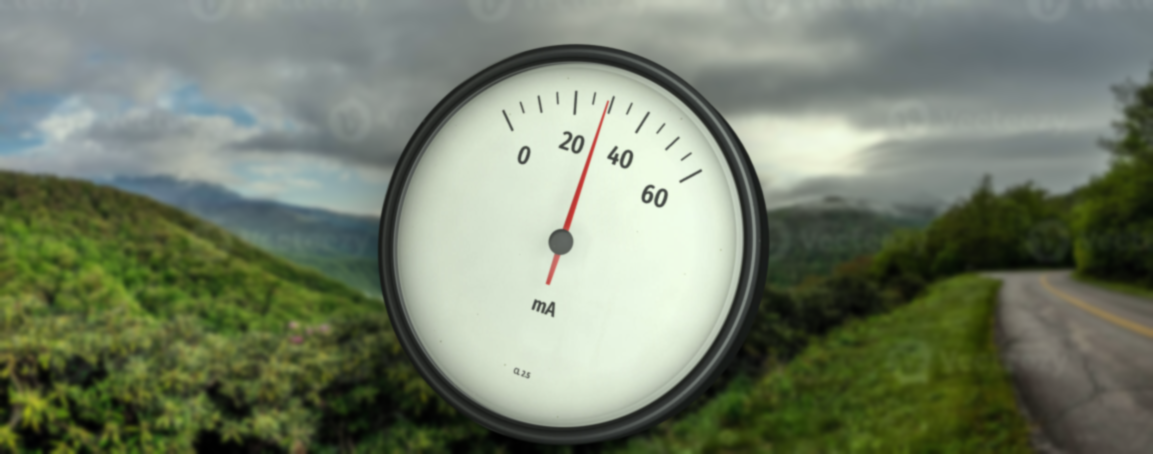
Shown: 30 mA
